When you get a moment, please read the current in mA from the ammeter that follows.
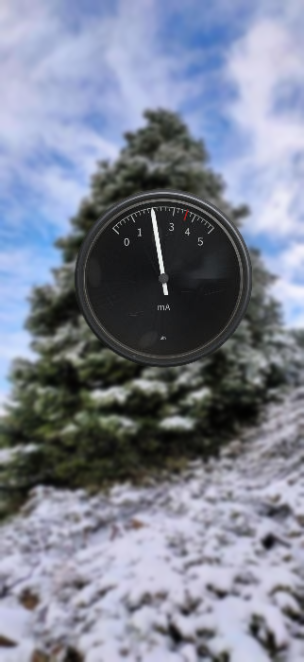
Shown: 2 mA
